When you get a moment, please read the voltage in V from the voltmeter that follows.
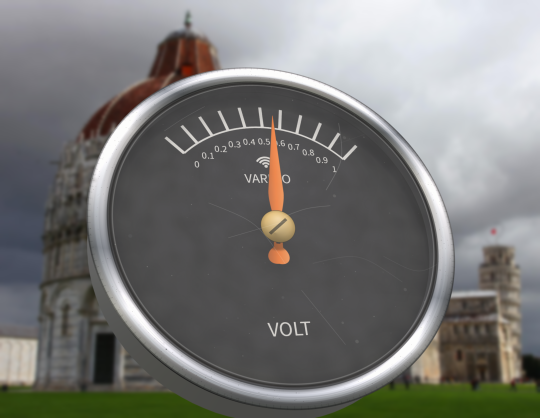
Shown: 0.55 V
